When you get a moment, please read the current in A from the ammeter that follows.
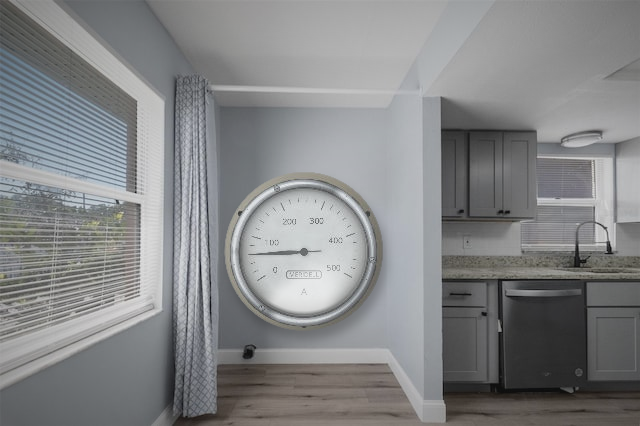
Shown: 60 A
